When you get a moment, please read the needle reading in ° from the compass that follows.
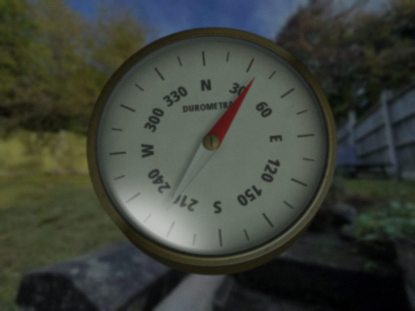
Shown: 37.5 °
